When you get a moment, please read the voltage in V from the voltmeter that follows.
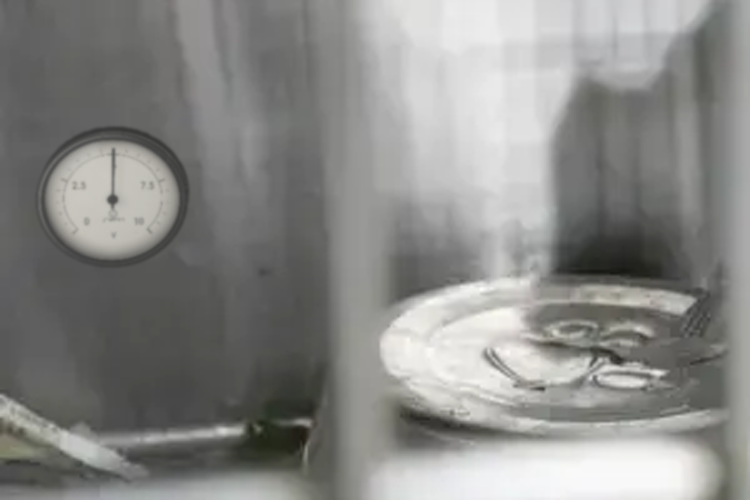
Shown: 5 V
